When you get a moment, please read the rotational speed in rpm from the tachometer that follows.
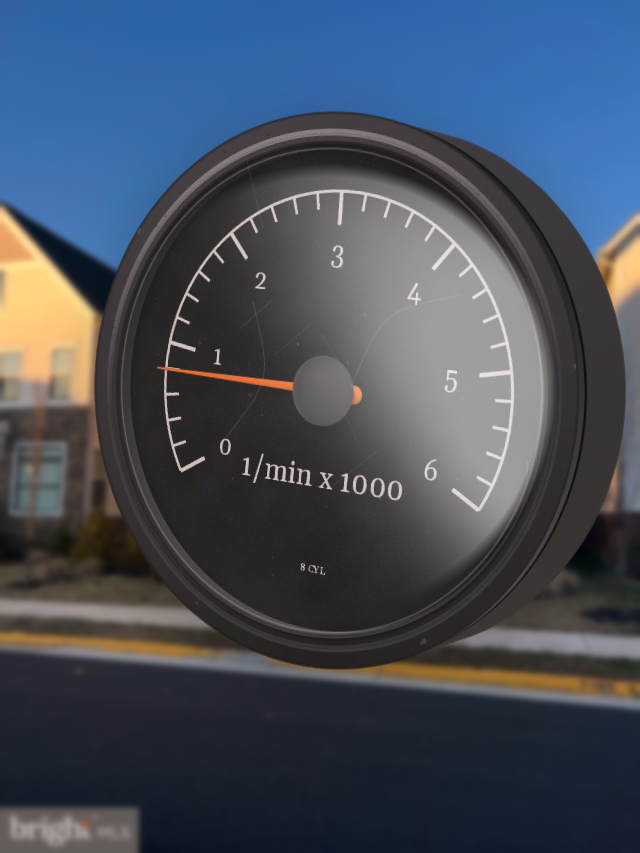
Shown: 800 rpm
